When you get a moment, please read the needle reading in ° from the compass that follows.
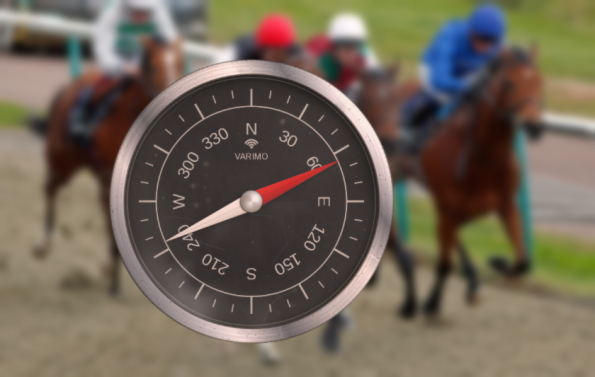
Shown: 65 °
